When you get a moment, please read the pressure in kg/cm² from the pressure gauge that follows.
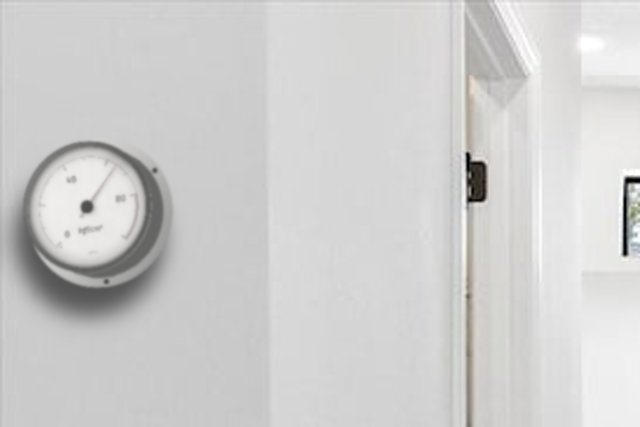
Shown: 65 kg/cm²
